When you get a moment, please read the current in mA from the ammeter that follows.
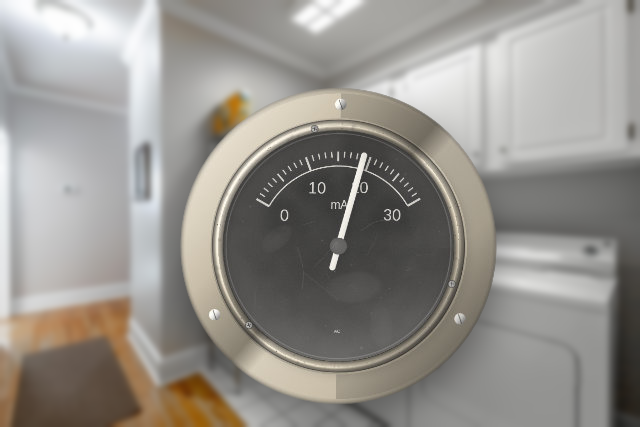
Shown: 19 mA
